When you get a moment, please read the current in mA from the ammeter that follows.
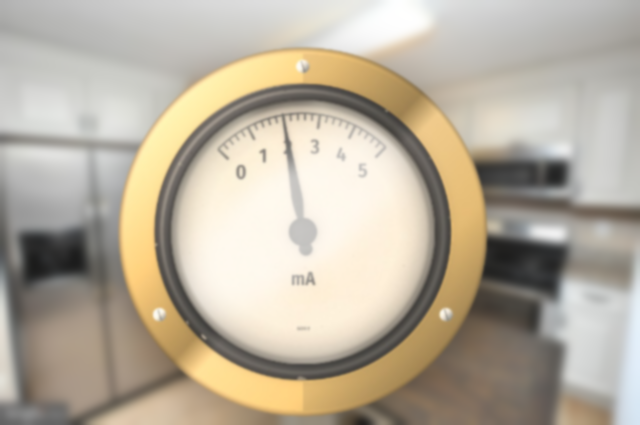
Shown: 2 mA
